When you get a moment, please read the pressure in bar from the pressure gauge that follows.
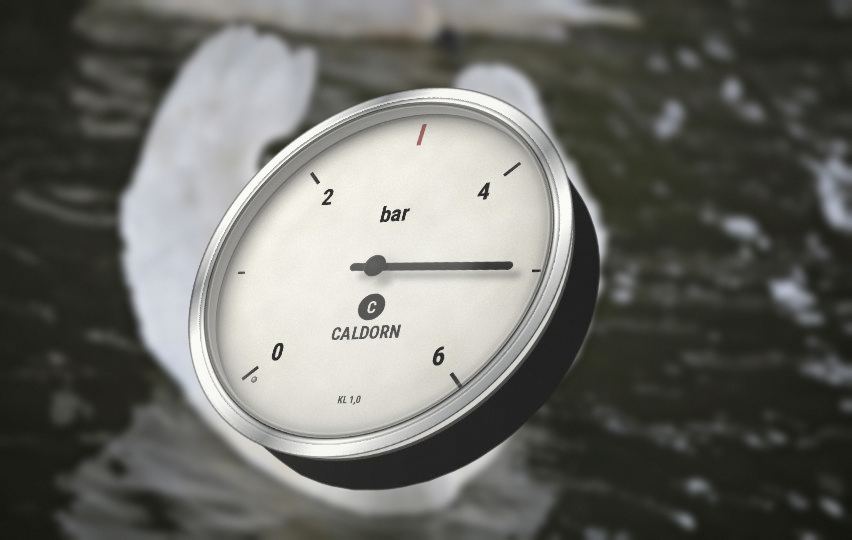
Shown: 5 bar
